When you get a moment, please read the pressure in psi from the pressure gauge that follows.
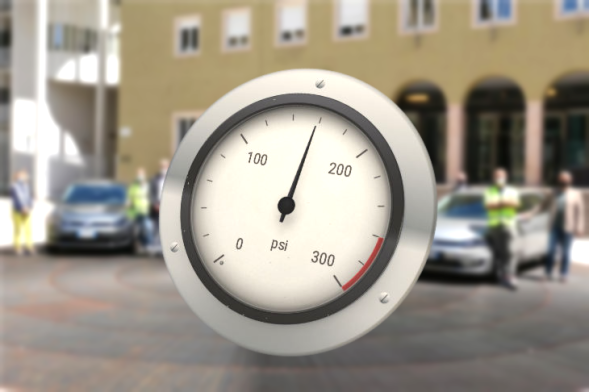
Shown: 160 psi
